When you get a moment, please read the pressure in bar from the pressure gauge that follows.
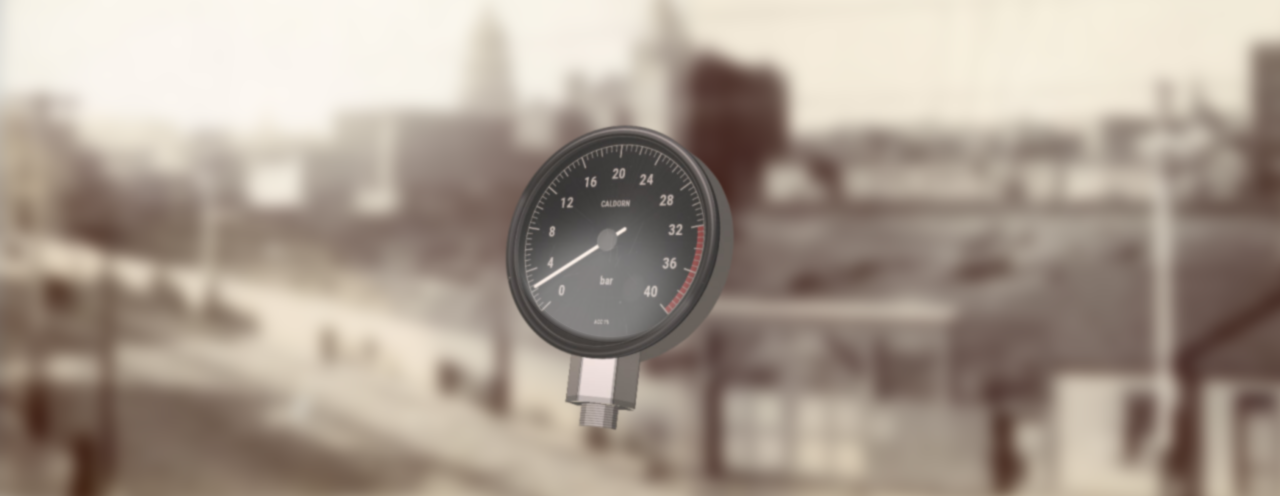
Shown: 2 bar
